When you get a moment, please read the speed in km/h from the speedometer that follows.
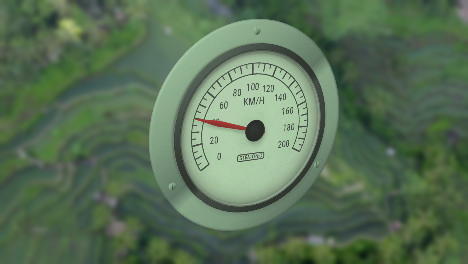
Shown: 40 km/h
